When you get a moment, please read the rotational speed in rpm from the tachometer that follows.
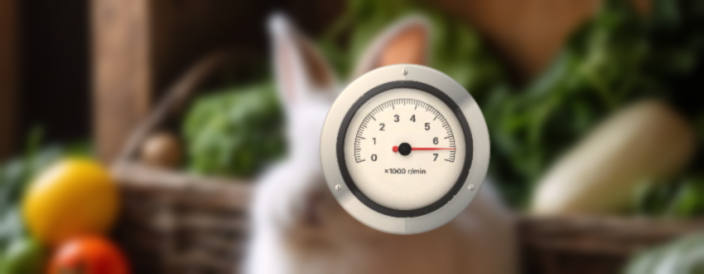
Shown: 6500 rpm
